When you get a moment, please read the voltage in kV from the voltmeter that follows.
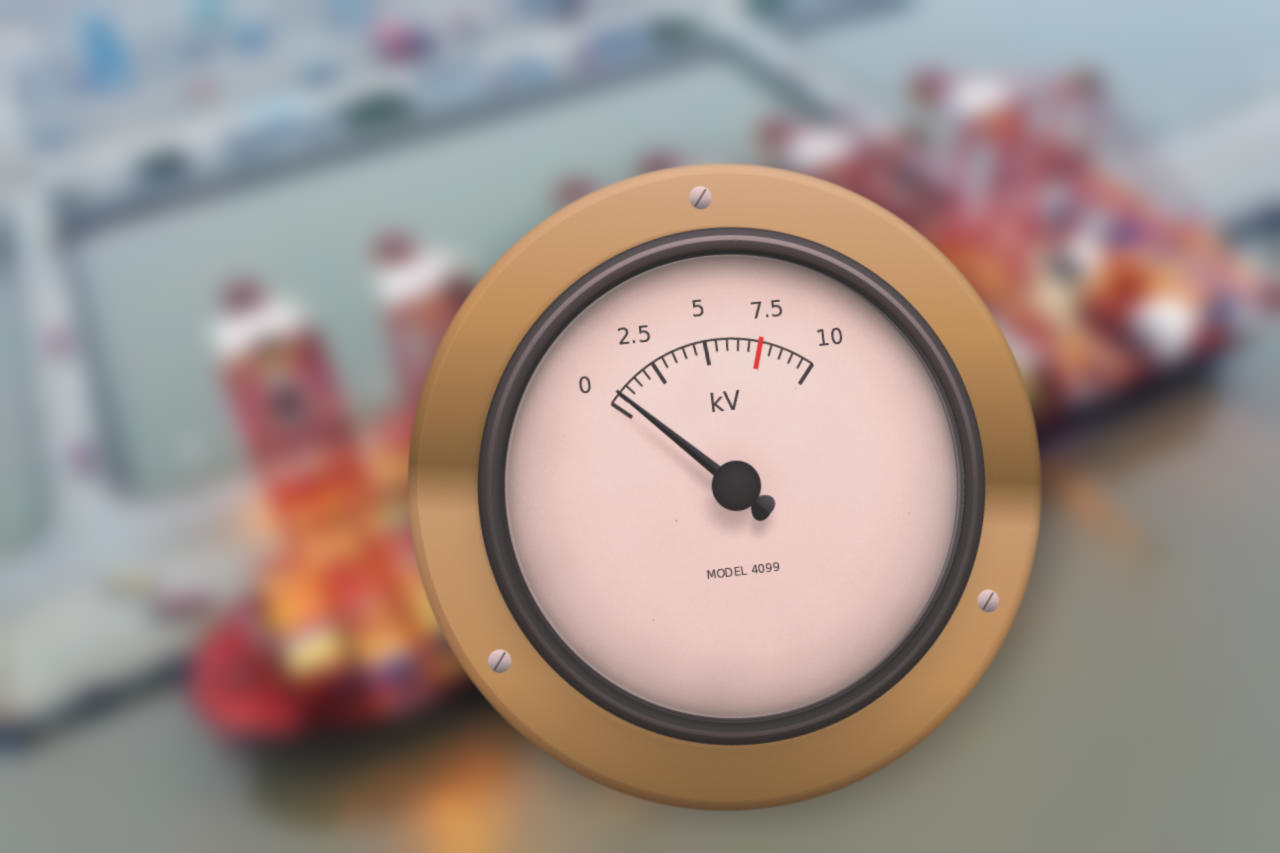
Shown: 0.5 kV
